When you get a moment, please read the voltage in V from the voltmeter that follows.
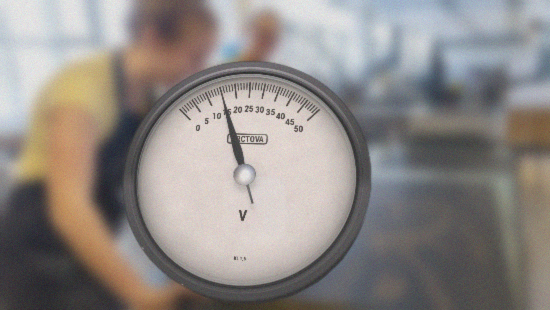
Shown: 15 V
